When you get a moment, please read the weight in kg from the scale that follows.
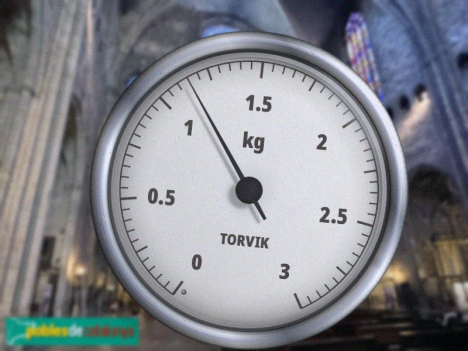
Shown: 1.15 kg
